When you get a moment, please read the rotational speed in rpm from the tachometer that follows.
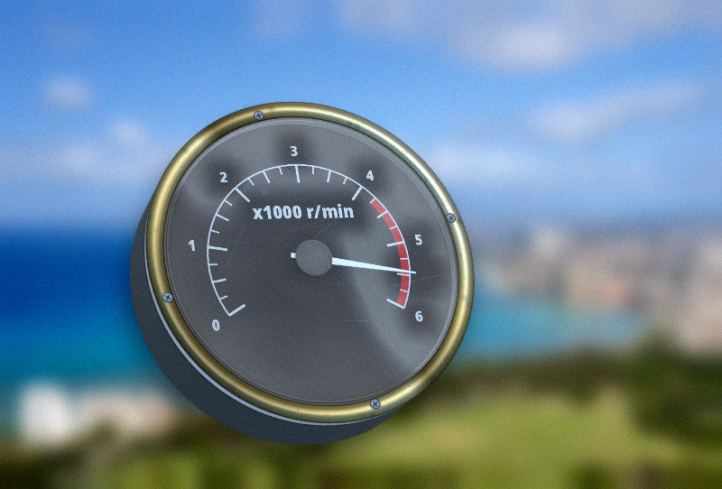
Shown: 5500 rpm
